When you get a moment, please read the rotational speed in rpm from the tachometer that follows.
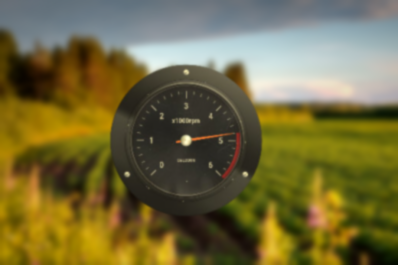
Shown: 4800 rpm
